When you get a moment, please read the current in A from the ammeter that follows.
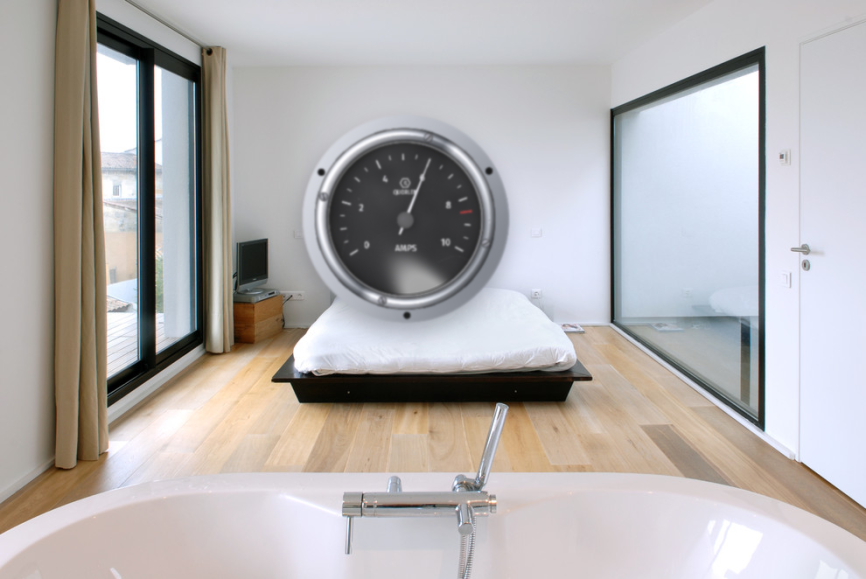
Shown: 6 A
